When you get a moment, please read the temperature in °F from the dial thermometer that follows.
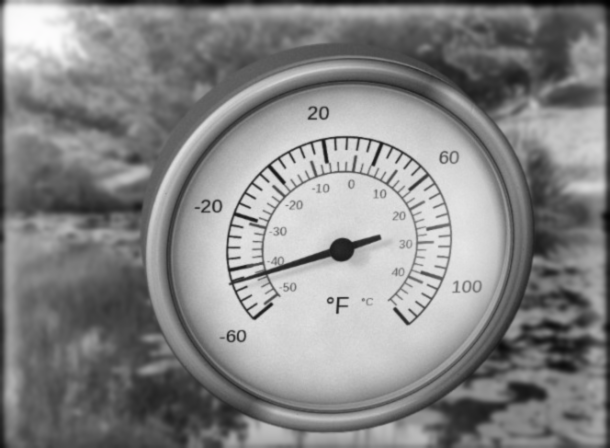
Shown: -44 °F
